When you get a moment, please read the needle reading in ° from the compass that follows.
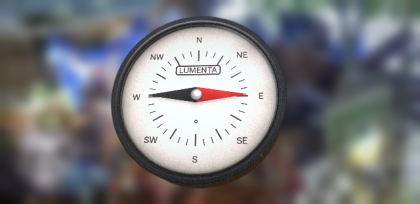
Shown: 90 °
